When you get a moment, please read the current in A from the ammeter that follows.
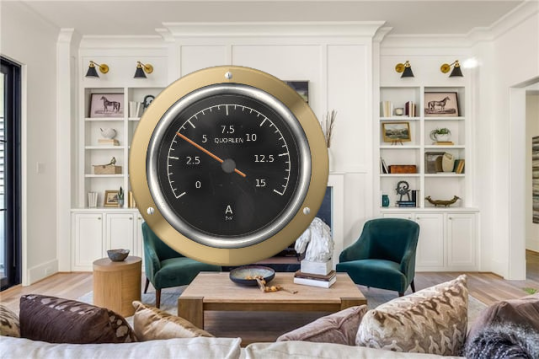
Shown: 4 A
